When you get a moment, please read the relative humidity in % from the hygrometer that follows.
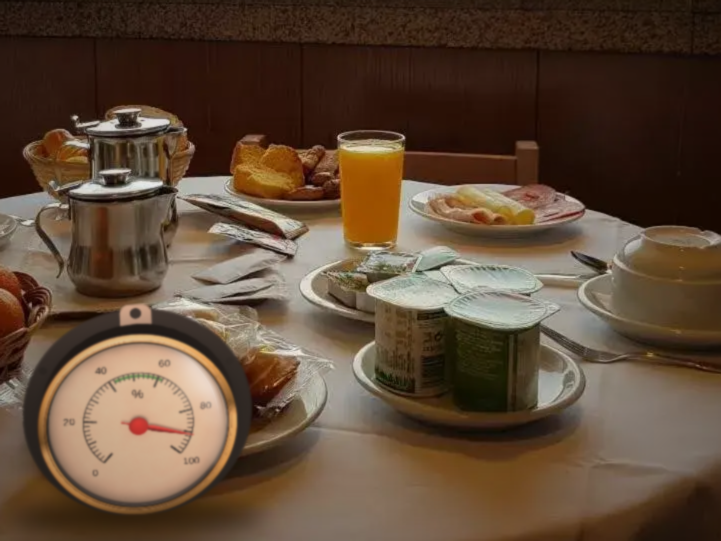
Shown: 90 %
